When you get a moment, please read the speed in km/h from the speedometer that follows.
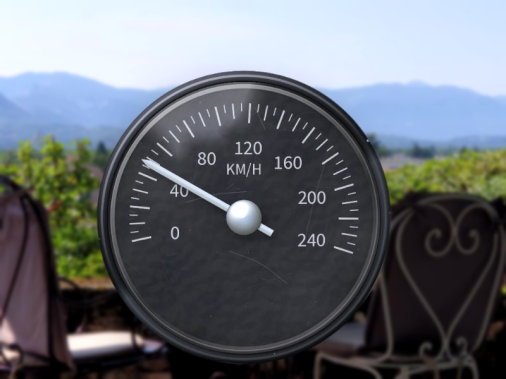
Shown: 47.5 km/h
